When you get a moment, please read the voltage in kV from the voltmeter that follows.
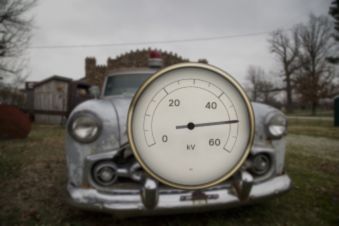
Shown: 50 kV
